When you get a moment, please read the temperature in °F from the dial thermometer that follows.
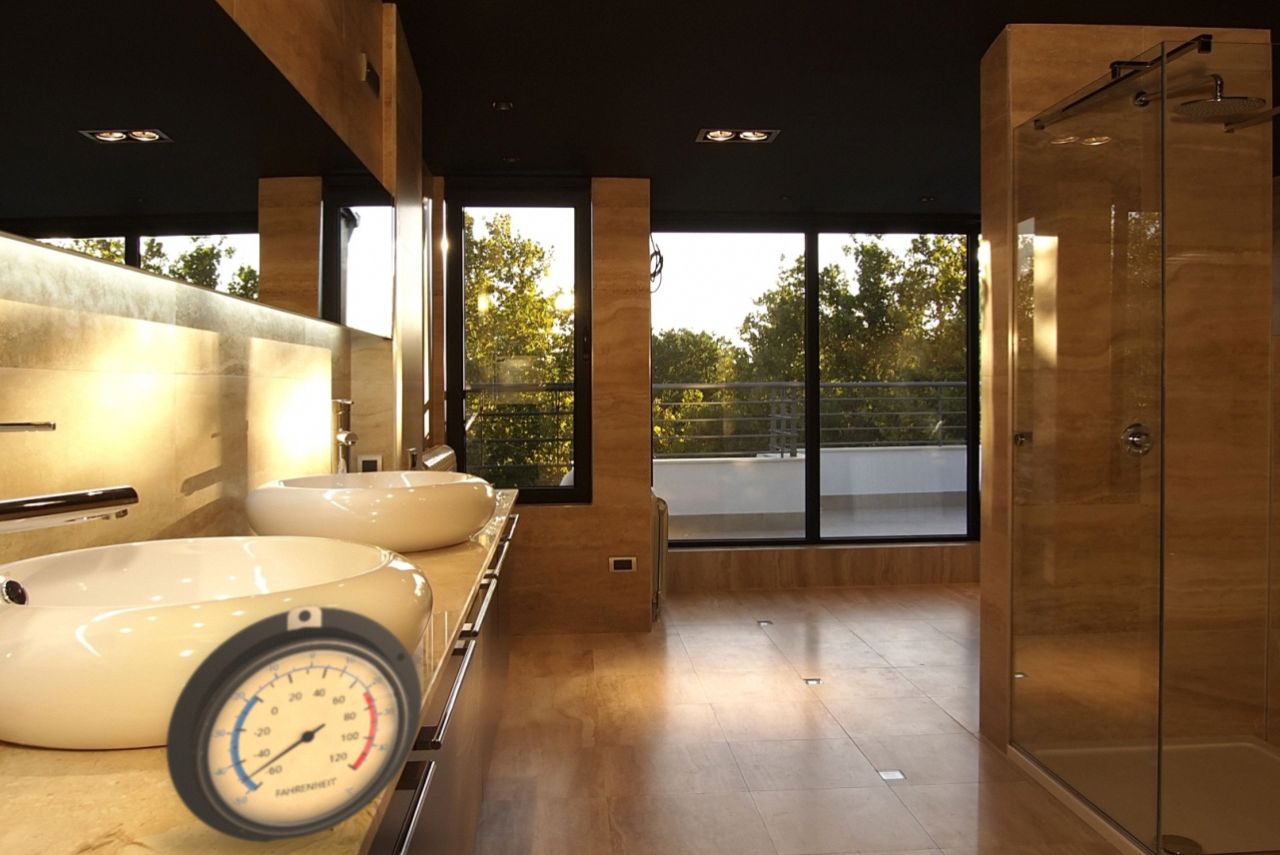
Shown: -50 °F
